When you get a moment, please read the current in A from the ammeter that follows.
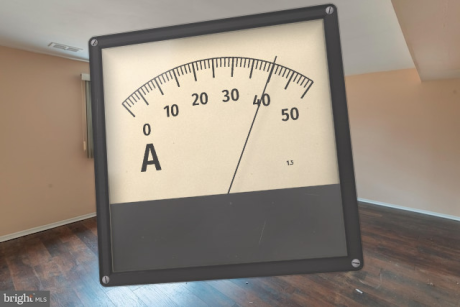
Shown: 40 A
